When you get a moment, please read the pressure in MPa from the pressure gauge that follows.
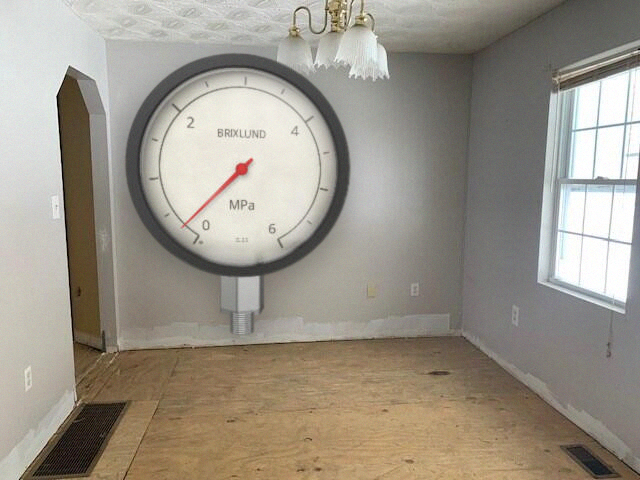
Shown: 0.25 MPa
